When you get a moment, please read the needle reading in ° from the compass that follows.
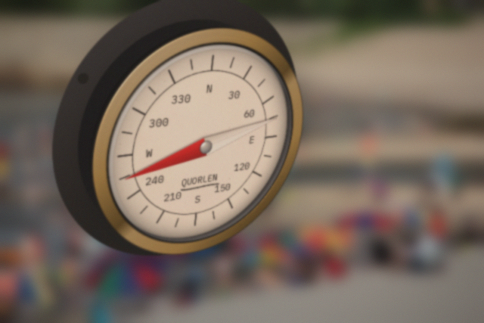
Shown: 255 °
